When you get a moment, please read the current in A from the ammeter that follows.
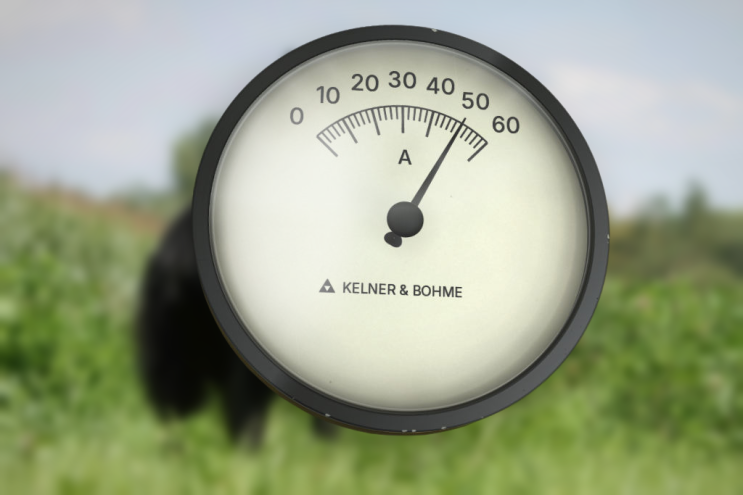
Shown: 50 A
